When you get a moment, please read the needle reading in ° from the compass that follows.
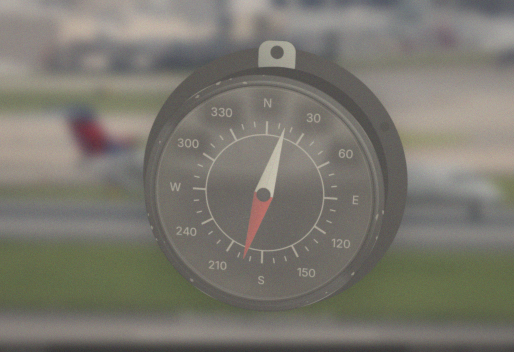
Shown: 195 °
